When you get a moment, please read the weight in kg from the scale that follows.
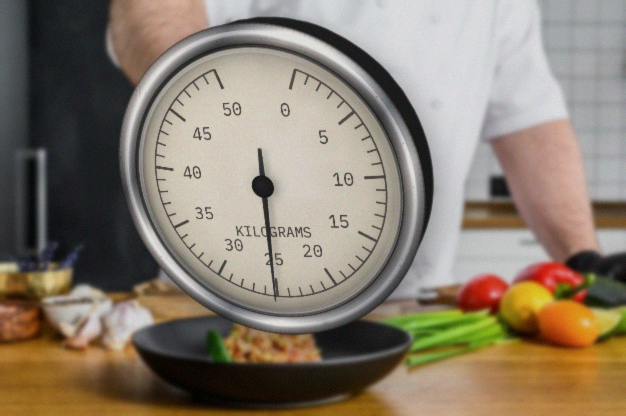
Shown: 25 kg
